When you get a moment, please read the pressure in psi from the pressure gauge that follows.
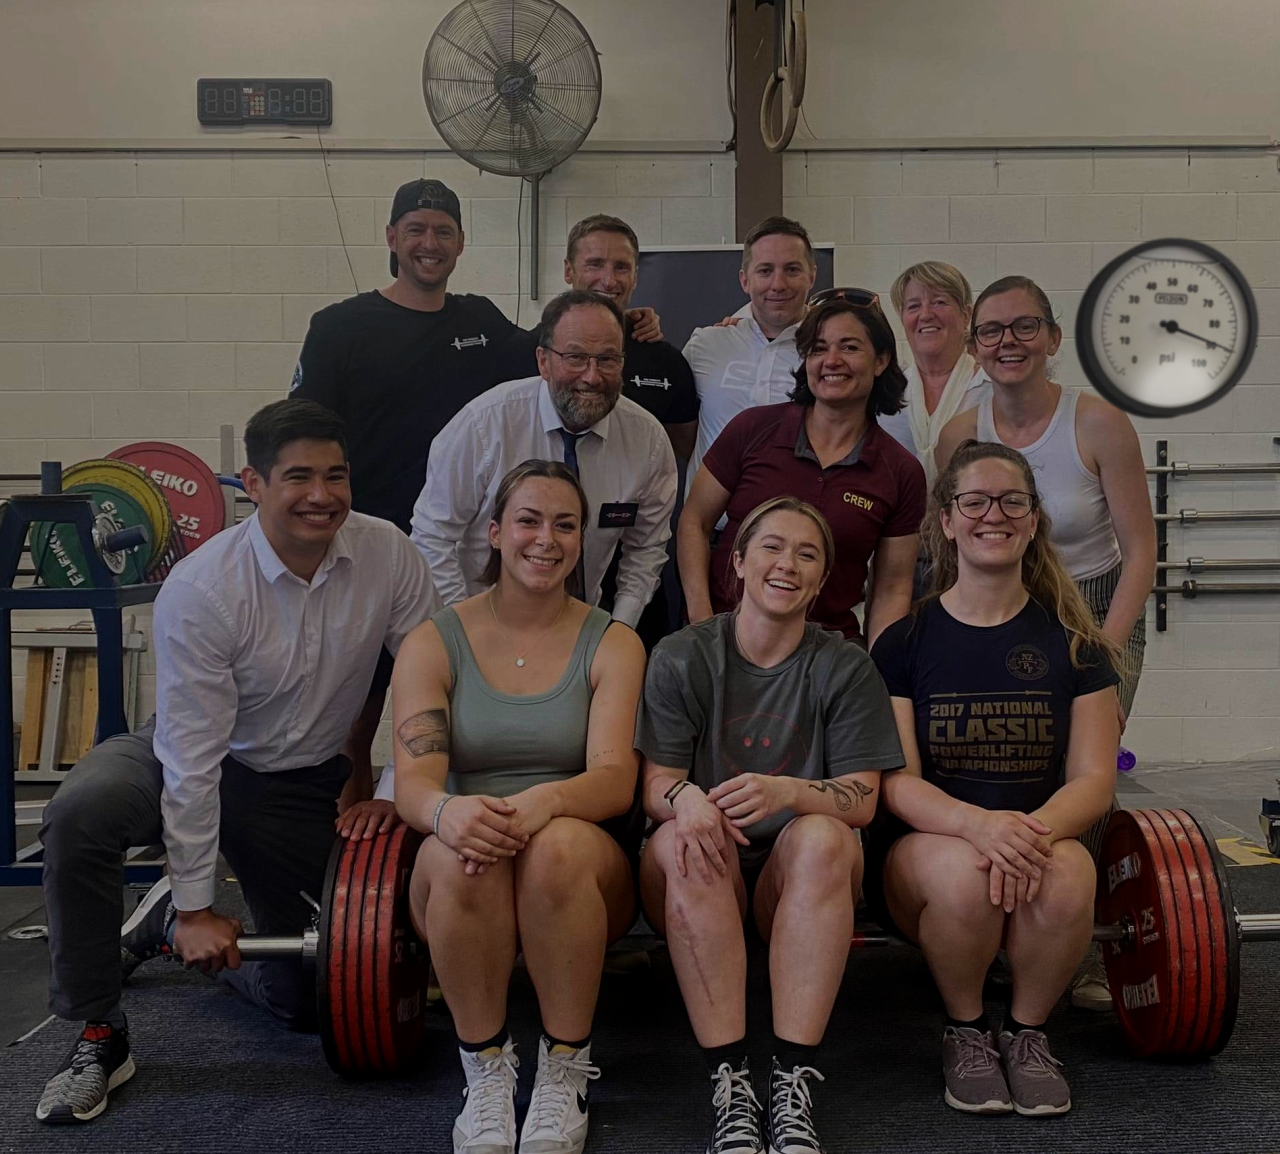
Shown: 90 psi
